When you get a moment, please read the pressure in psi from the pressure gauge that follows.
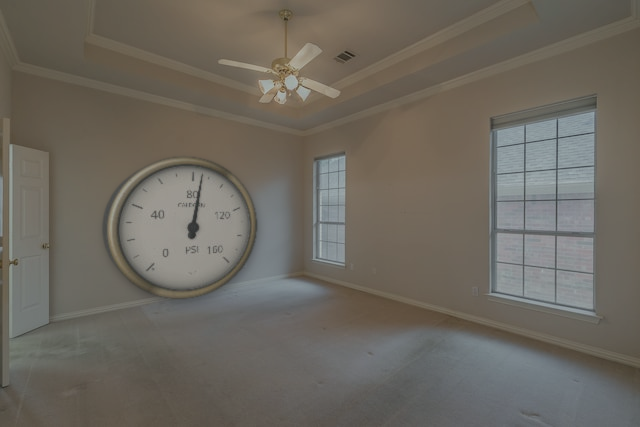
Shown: 85 psi
